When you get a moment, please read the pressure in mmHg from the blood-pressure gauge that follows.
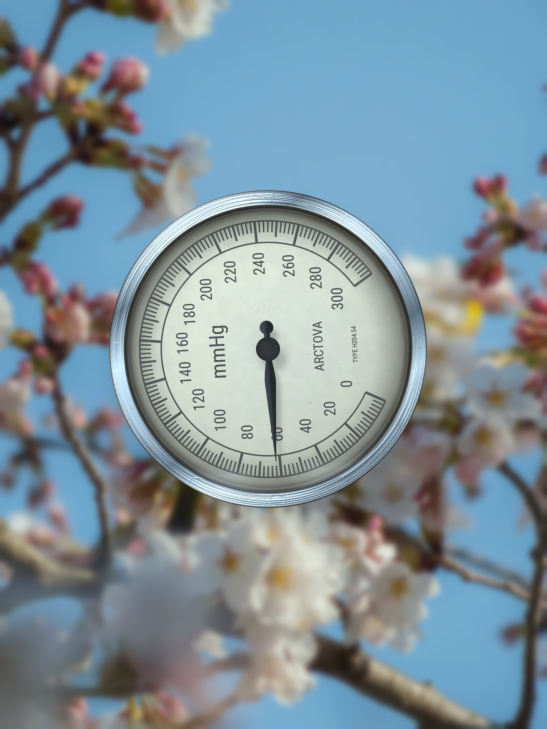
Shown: 62 mmHg
